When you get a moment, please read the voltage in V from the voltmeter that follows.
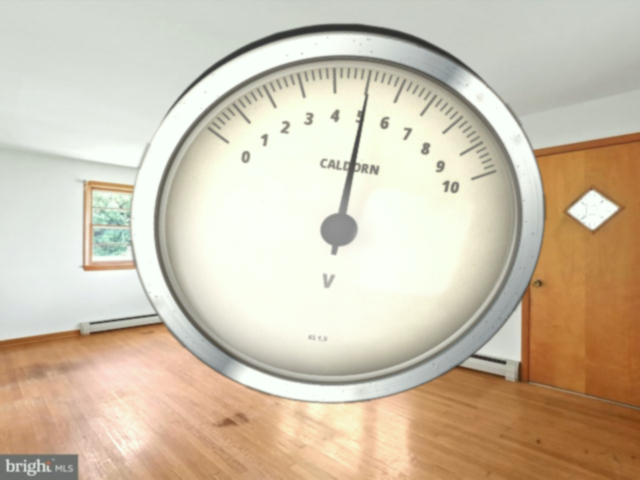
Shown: 5 V
